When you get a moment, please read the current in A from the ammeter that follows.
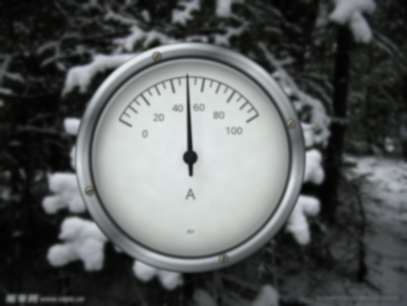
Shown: 50 A
